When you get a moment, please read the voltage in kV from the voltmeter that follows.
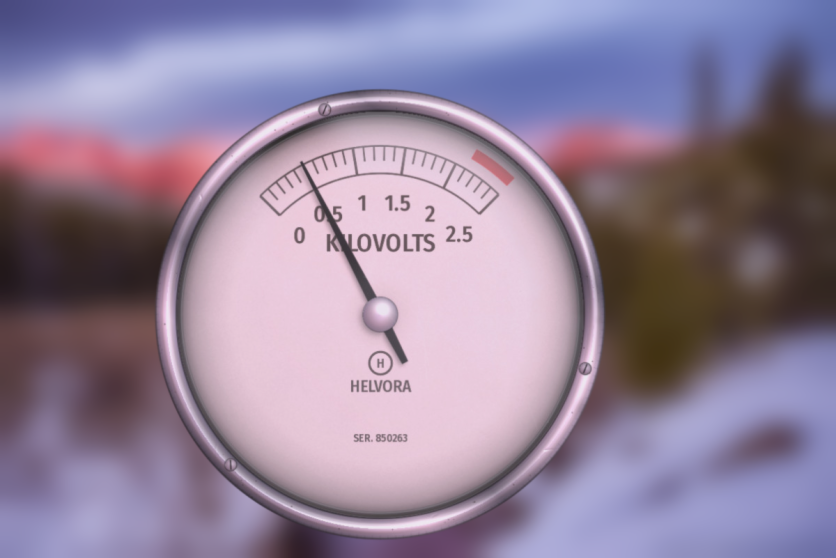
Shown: 0.5 kV
